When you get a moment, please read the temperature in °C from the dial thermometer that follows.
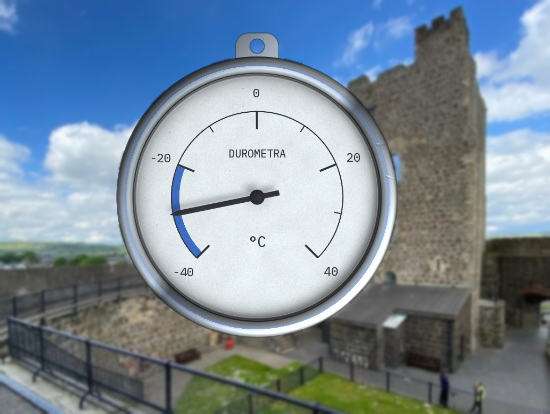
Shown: -30 °C
